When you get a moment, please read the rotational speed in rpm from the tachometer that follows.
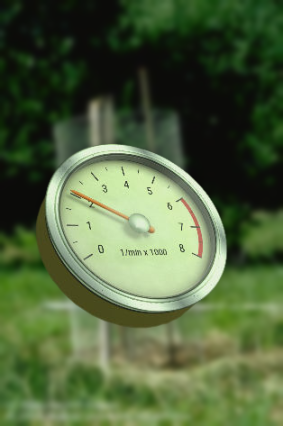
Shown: 2000 rpm
